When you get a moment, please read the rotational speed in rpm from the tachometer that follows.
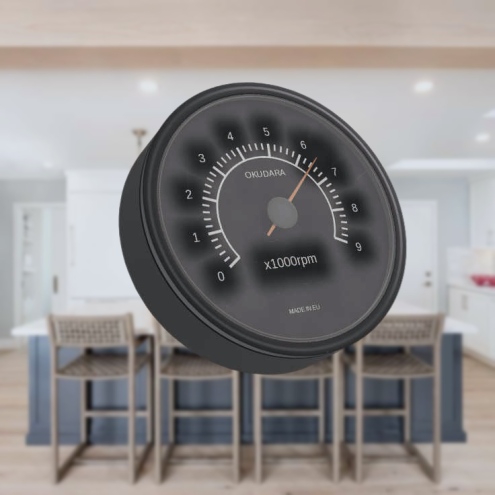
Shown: 6400 rpm
